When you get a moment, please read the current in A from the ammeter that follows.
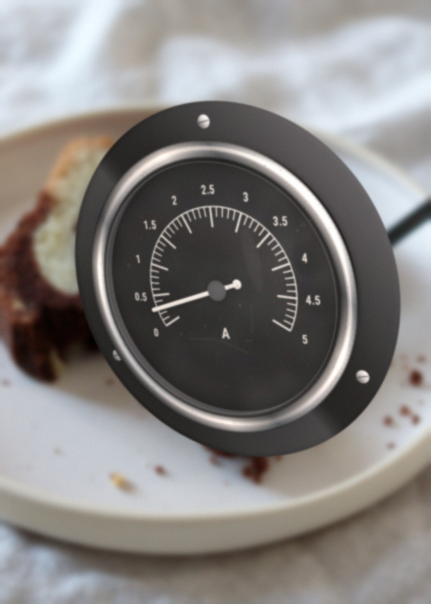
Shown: 0.3 A
